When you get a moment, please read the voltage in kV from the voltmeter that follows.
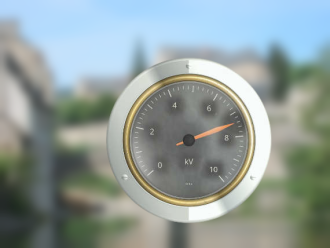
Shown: 7.4 kV
